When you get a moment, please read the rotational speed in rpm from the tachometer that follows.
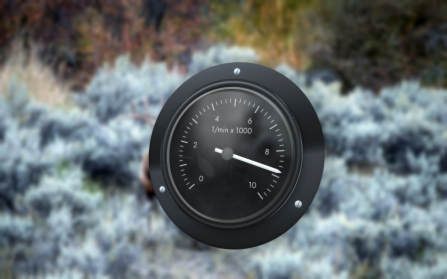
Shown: 8800 rpm
